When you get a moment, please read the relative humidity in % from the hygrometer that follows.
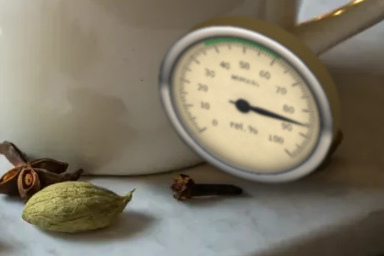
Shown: 85 %
